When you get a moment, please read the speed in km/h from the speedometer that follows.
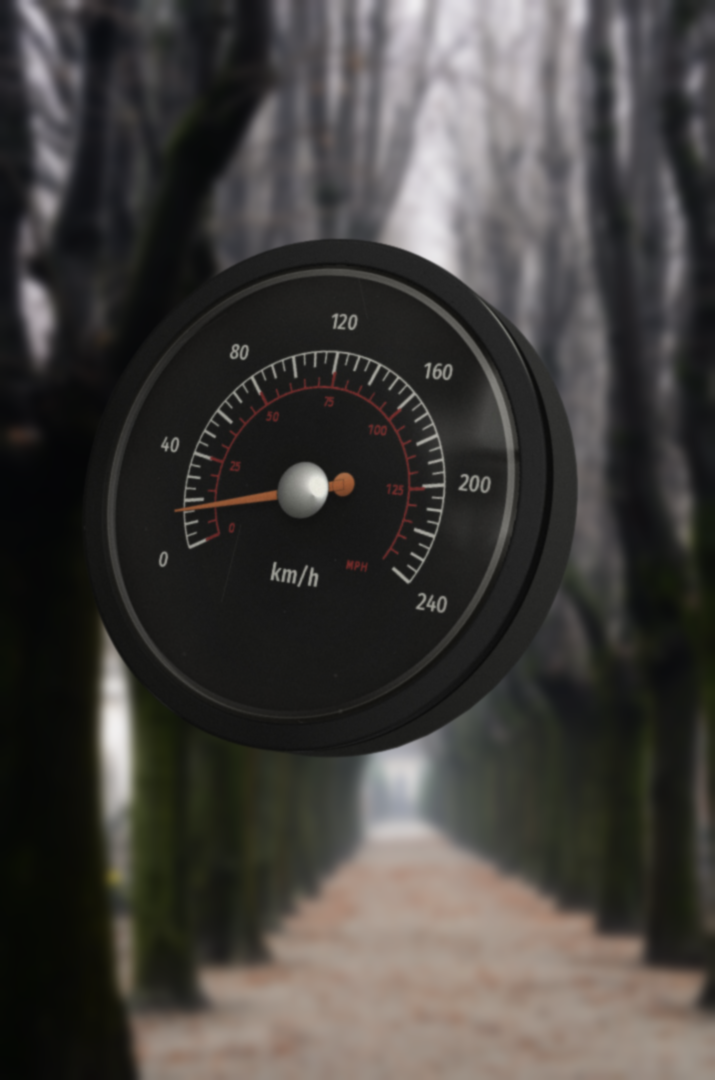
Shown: 15 km/h
